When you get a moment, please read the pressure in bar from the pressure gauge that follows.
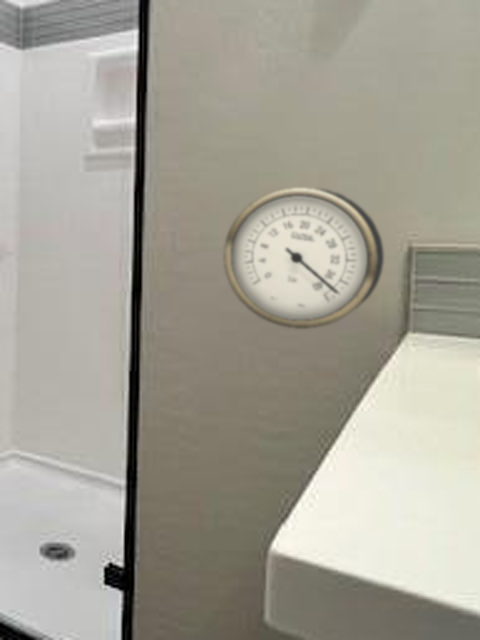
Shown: 38 bar
